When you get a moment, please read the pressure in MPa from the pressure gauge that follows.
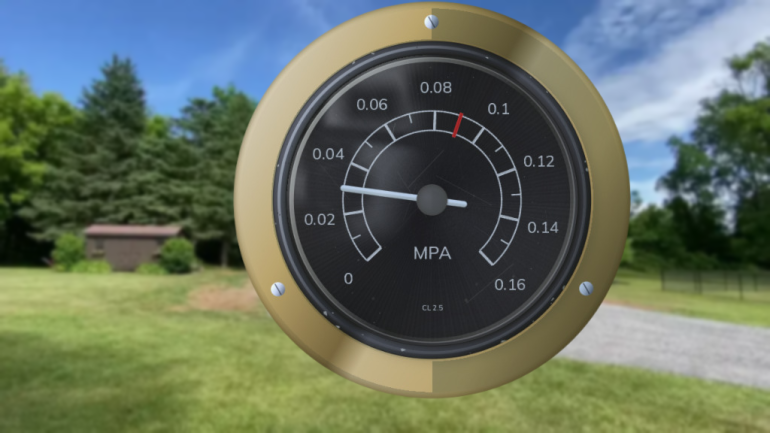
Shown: 0.03 MPa
